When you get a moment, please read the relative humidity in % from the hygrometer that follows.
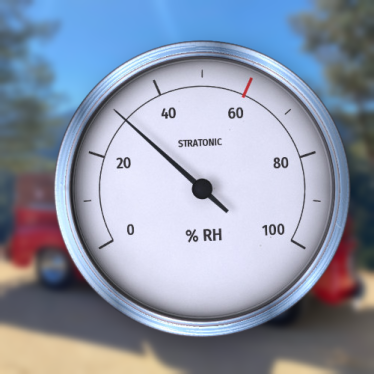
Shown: 30 %
